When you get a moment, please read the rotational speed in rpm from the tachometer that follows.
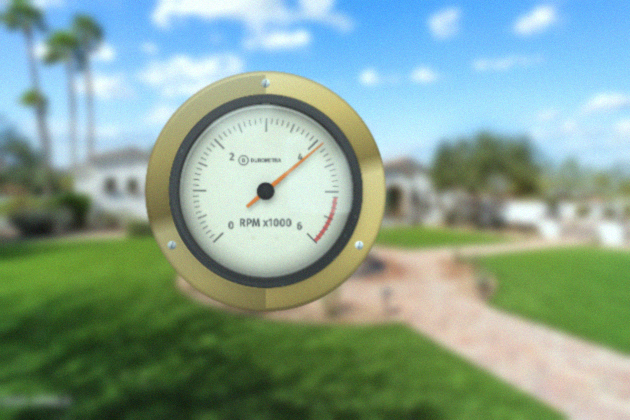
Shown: 4100 rpm
